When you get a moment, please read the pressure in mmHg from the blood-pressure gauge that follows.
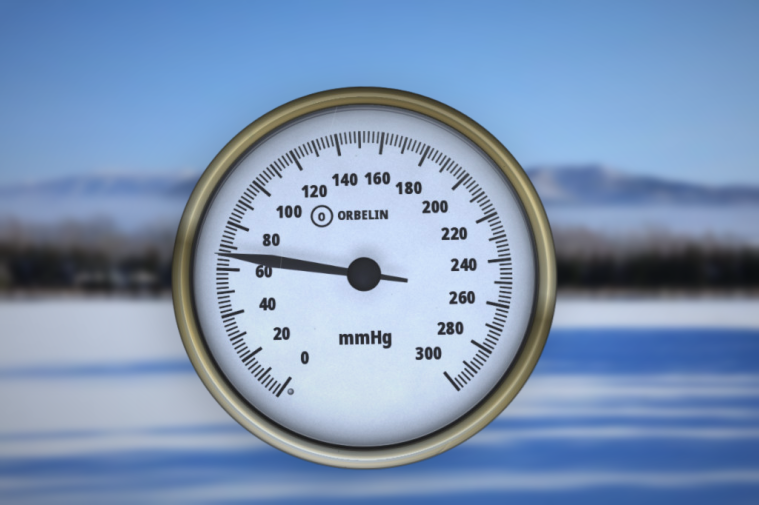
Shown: 66 mmHg
